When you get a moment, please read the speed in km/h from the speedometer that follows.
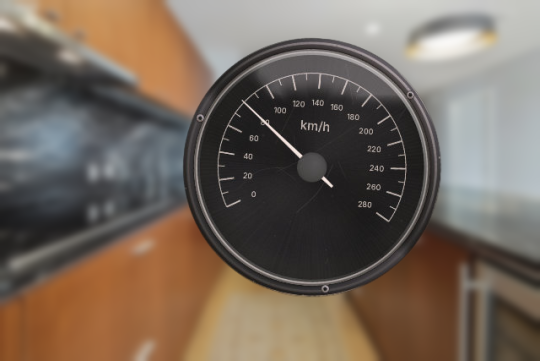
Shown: 80 km/h
